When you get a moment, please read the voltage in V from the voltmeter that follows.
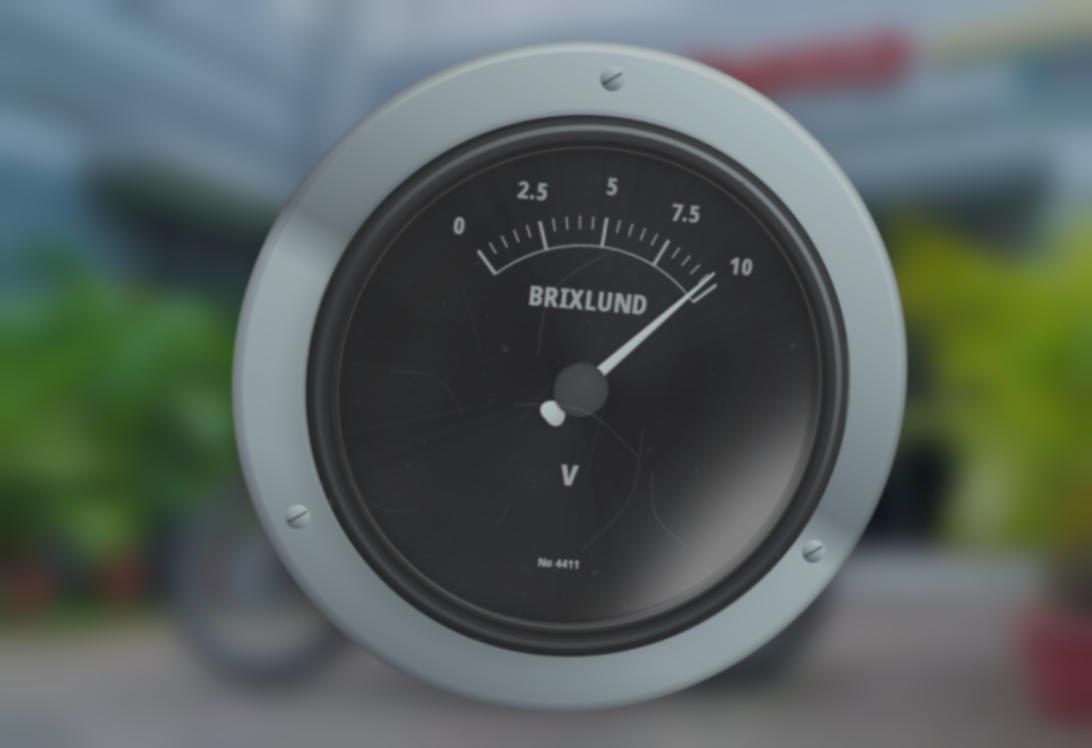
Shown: 9.5 V
